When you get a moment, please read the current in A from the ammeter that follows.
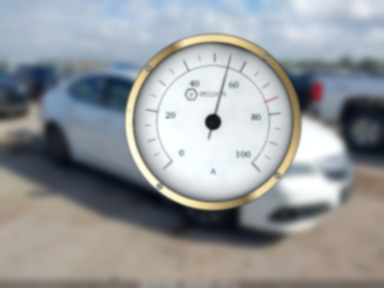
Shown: 55 A
